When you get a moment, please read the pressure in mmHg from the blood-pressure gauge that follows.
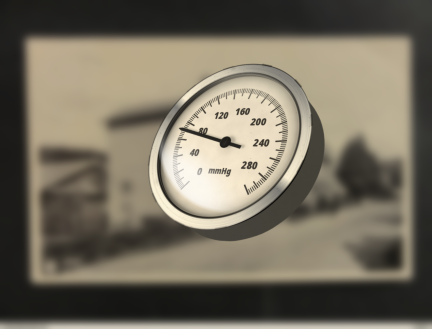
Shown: 70 mmHg
